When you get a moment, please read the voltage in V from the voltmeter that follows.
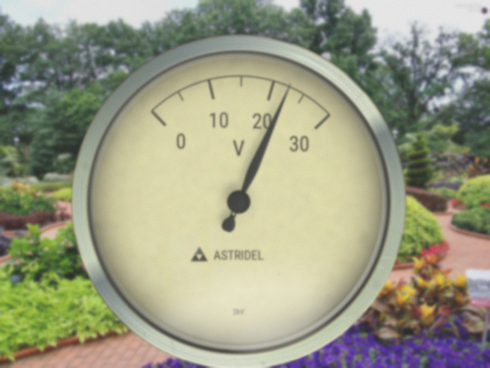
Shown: 22.5 V
